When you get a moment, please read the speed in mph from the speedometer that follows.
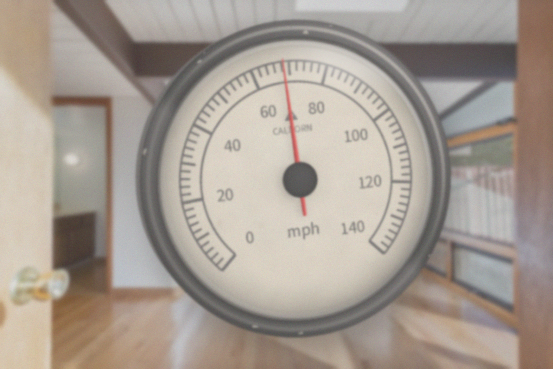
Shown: 68 mph
